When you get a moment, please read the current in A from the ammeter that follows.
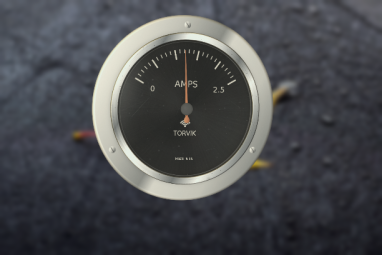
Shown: 1.2 A
